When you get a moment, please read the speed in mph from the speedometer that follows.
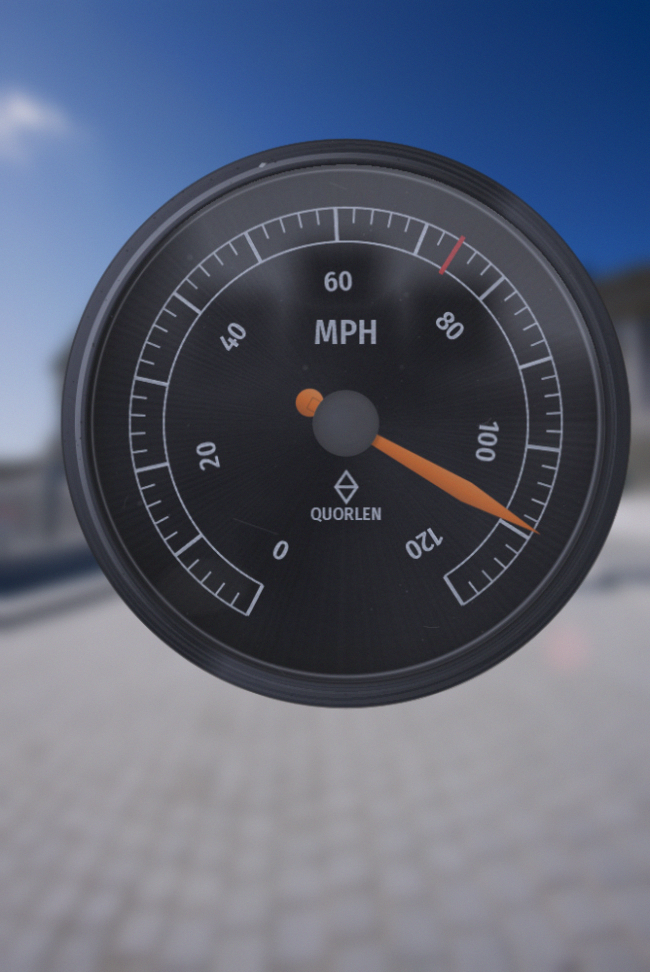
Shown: 109 mph
